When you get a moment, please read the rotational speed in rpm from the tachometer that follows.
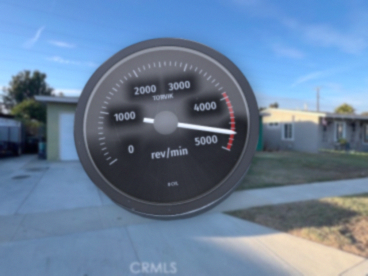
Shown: 4700 rpm
